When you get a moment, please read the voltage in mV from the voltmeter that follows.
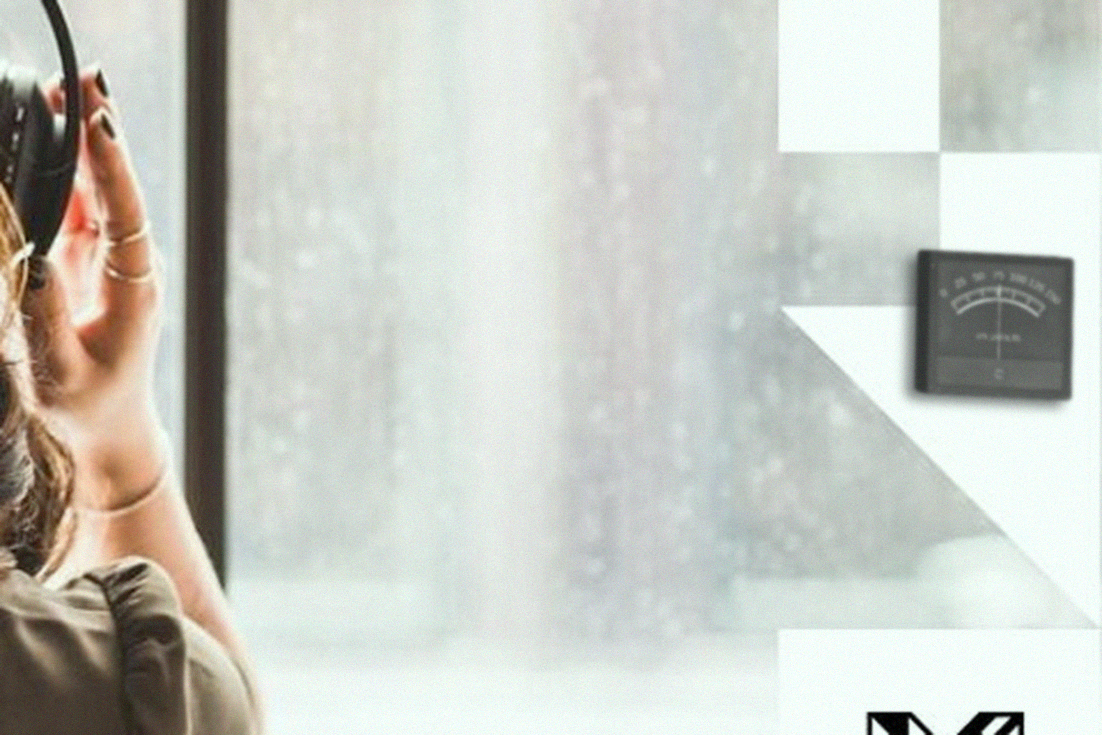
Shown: 75 mV
